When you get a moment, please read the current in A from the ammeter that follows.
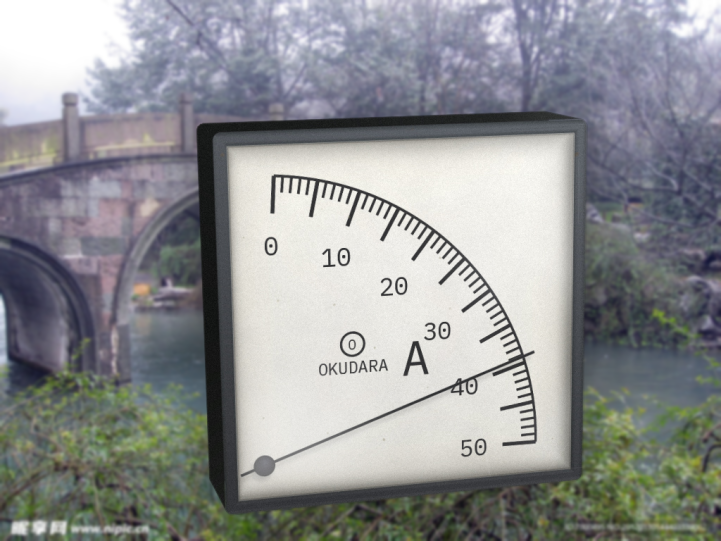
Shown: 39 A
